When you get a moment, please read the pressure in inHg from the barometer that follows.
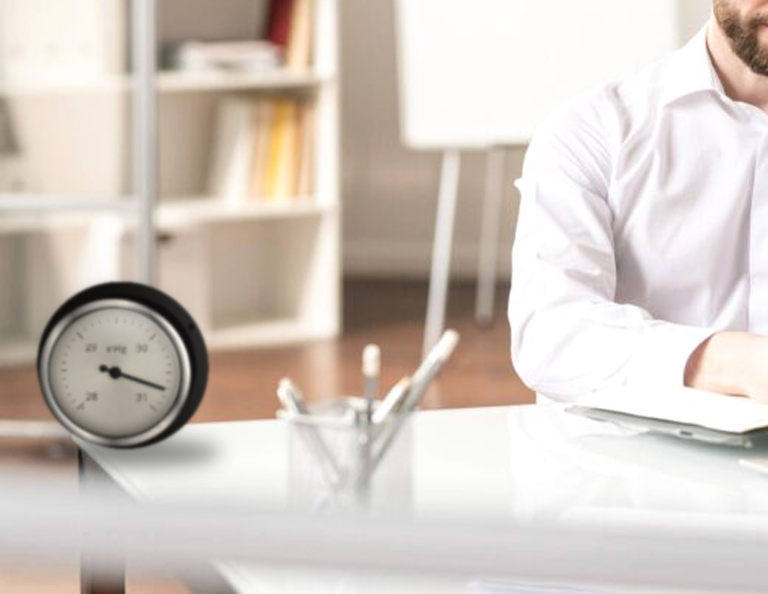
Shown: 30.7 inHg
